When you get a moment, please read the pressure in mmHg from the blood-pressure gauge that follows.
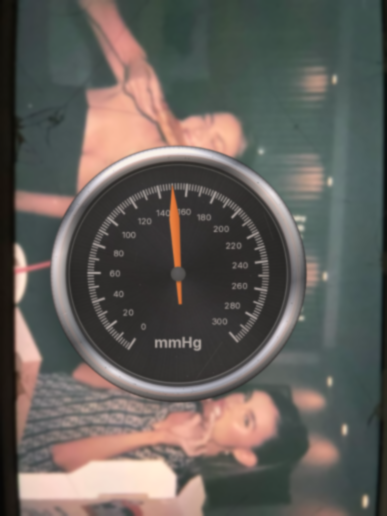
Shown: 150 mmHg
